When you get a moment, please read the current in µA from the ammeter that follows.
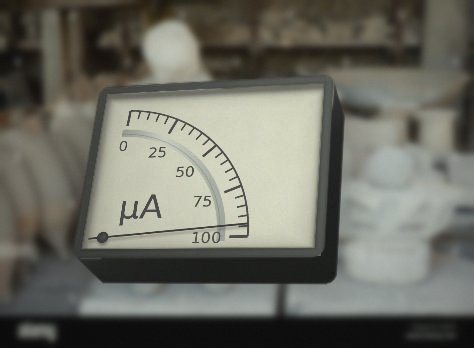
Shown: 95 µA
